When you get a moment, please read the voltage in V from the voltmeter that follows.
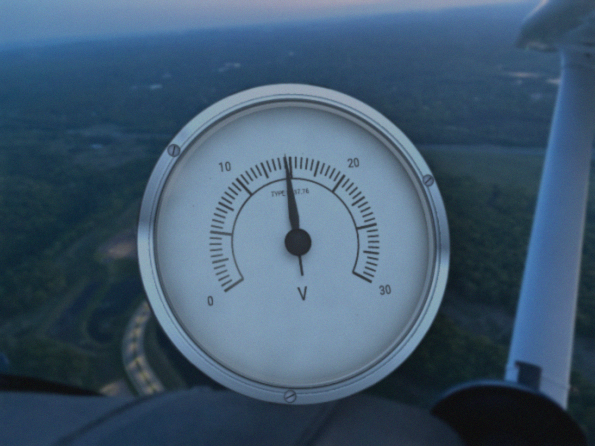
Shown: 14.5 V
